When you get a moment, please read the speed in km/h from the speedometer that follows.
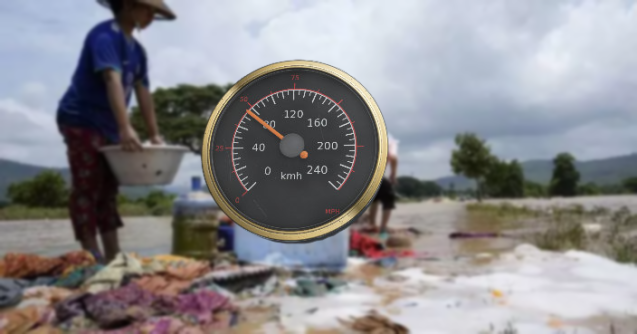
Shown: 75 km/h
